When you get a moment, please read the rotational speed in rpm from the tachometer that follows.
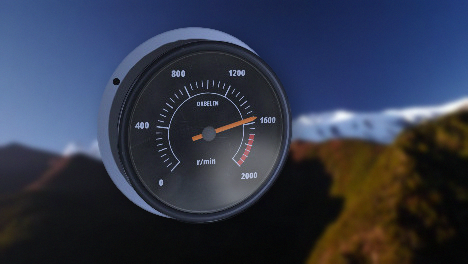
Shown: 1550 rpm
